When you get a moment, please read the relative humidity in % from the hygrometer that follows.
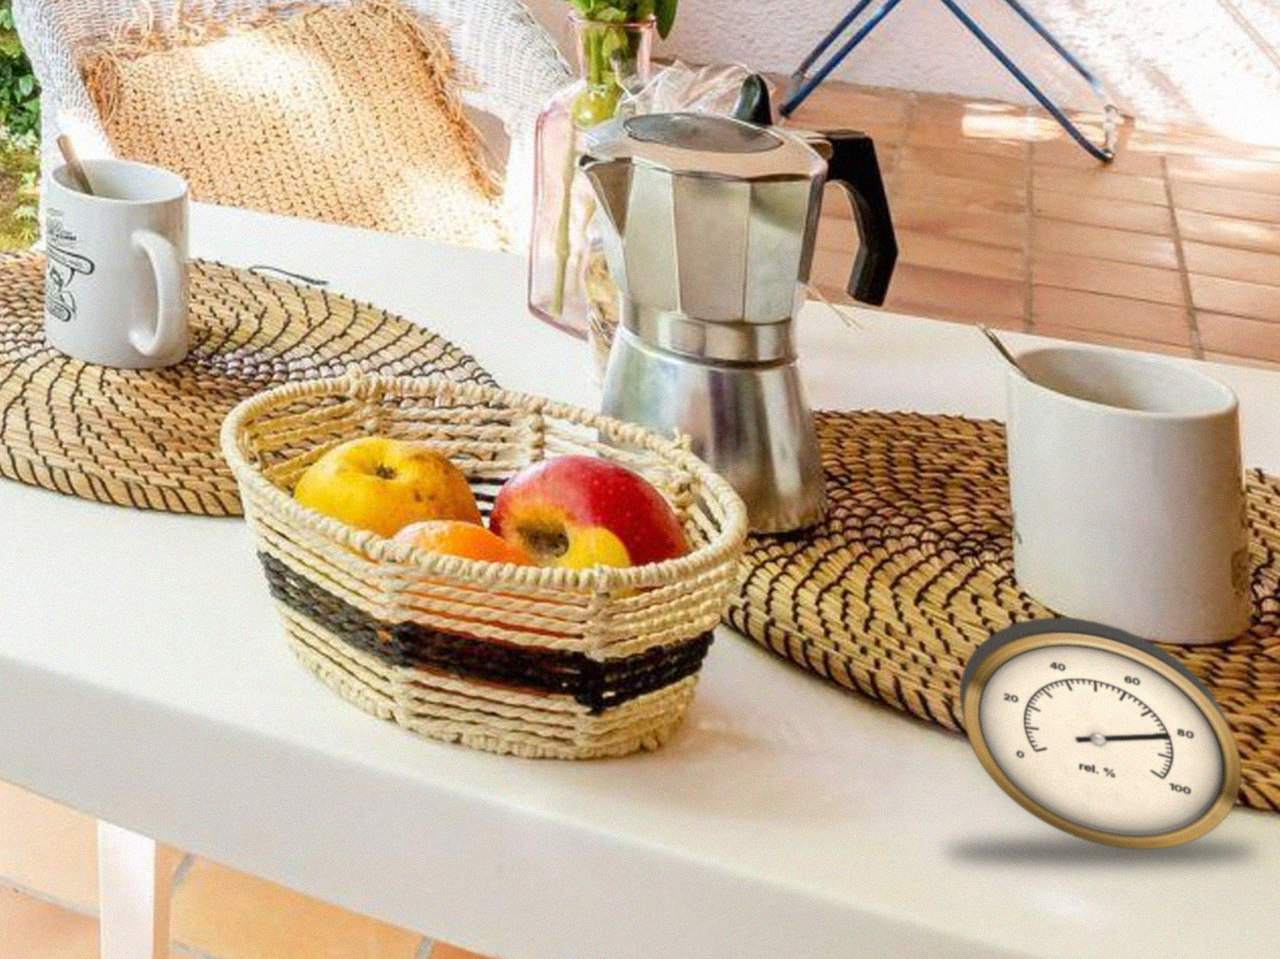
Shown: 80 %
